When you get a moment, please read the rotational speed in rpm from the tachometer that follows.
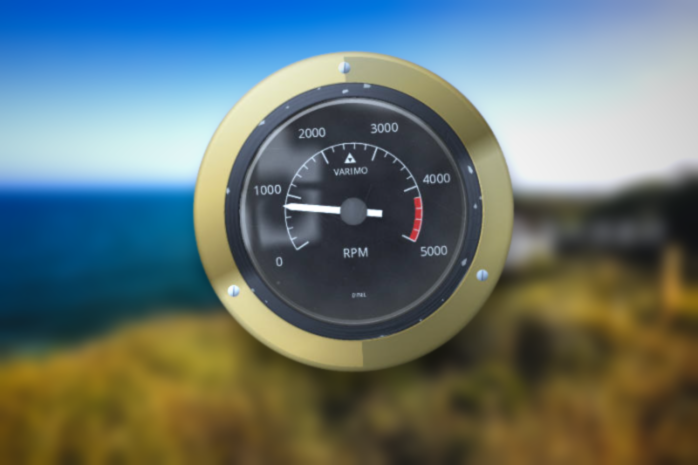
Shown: 800 rpm
